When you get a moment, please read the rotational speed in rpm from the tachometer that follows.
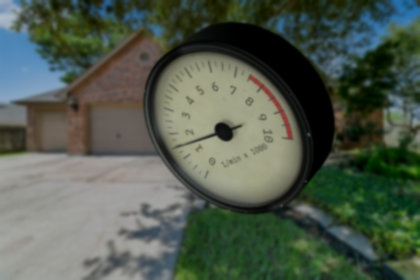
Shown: 1500 rpm
